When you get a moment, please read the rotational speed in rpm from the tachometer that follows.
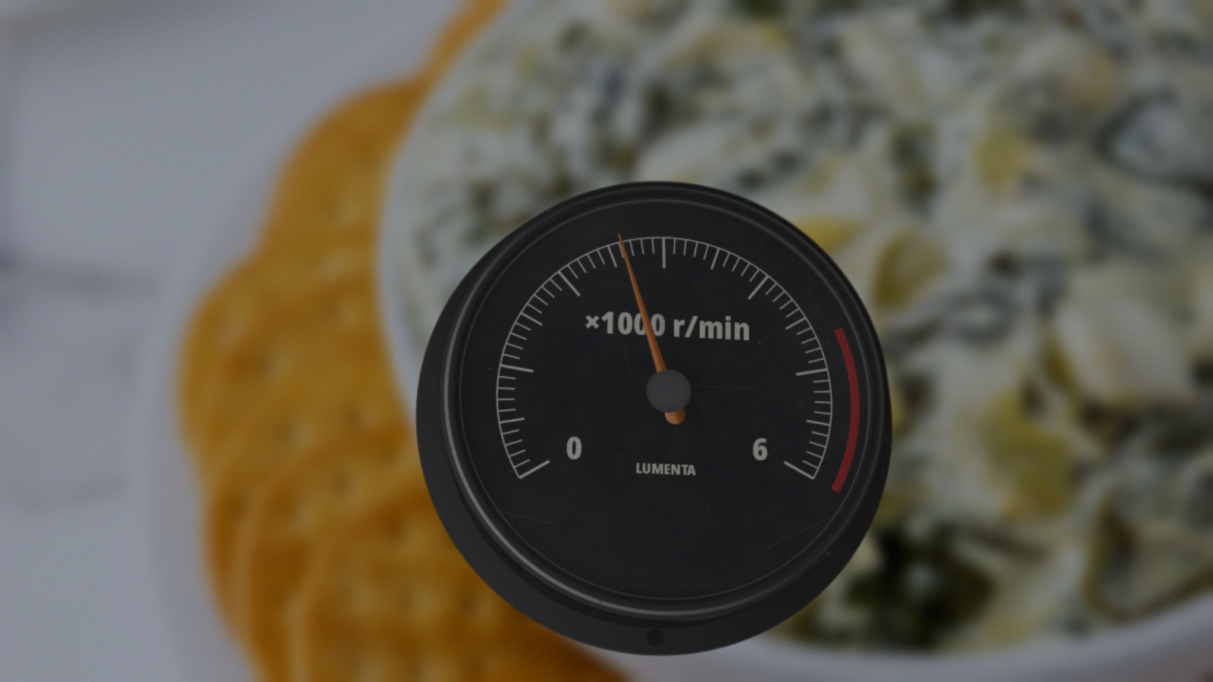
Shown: 2600 rpm
